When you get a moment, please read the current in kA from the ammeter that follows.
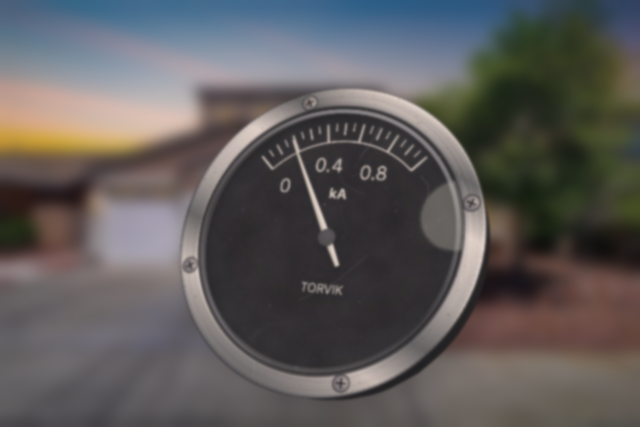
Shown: 0.2 kA
